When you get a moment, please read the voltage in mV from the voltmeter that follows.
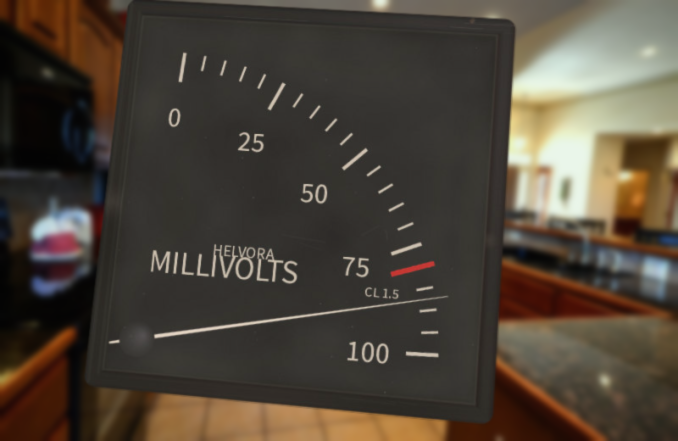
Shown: 87.5 mV
